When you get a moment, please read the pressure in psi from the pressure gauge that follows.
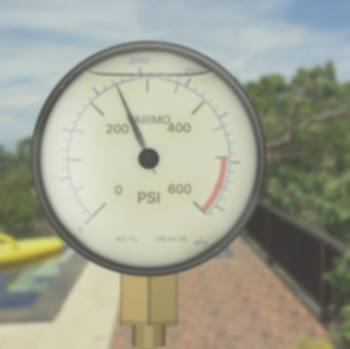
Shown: 250 psi
